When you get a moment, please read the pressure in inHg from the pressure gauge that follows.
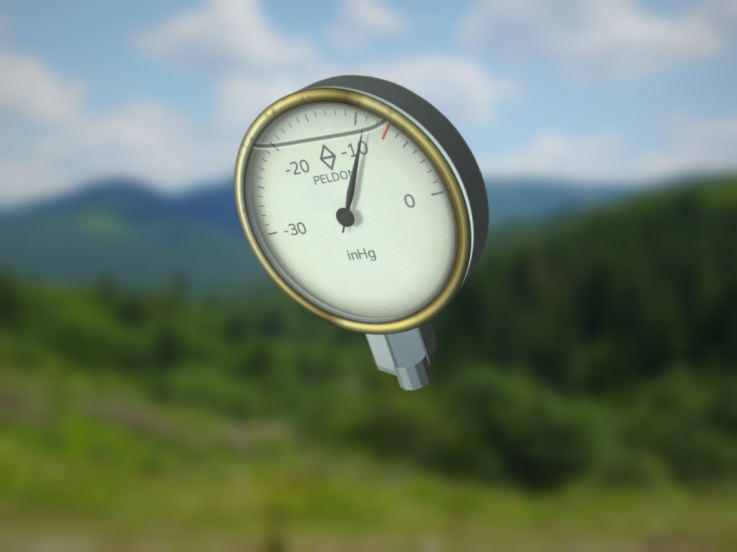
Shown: -9 inHg
